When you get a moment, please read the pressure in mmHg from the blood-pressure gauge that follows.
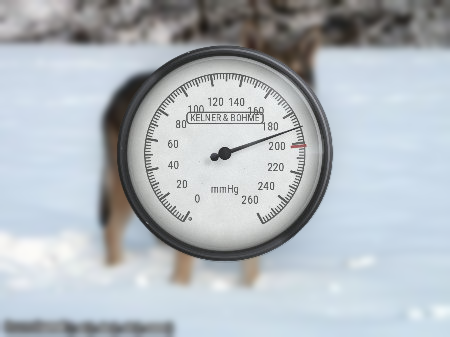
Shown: 190 mmHg
